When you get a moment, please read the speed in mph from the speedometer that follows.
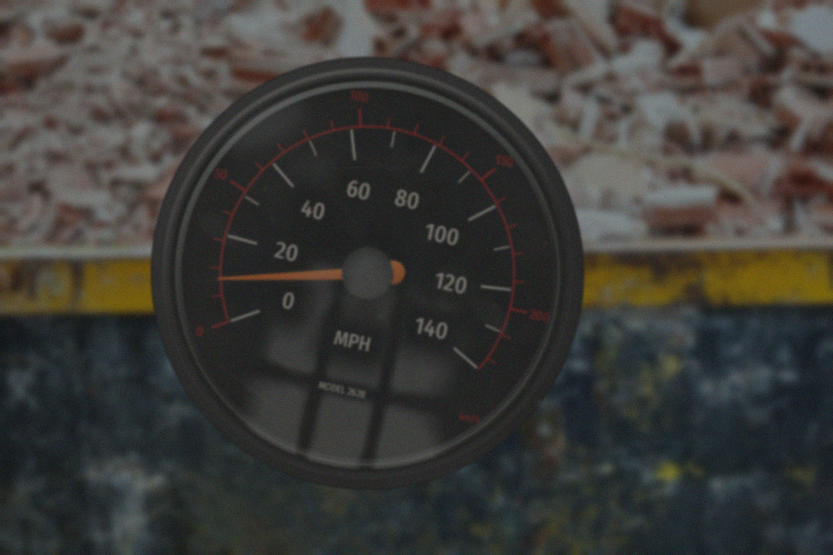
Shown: 10 mph
